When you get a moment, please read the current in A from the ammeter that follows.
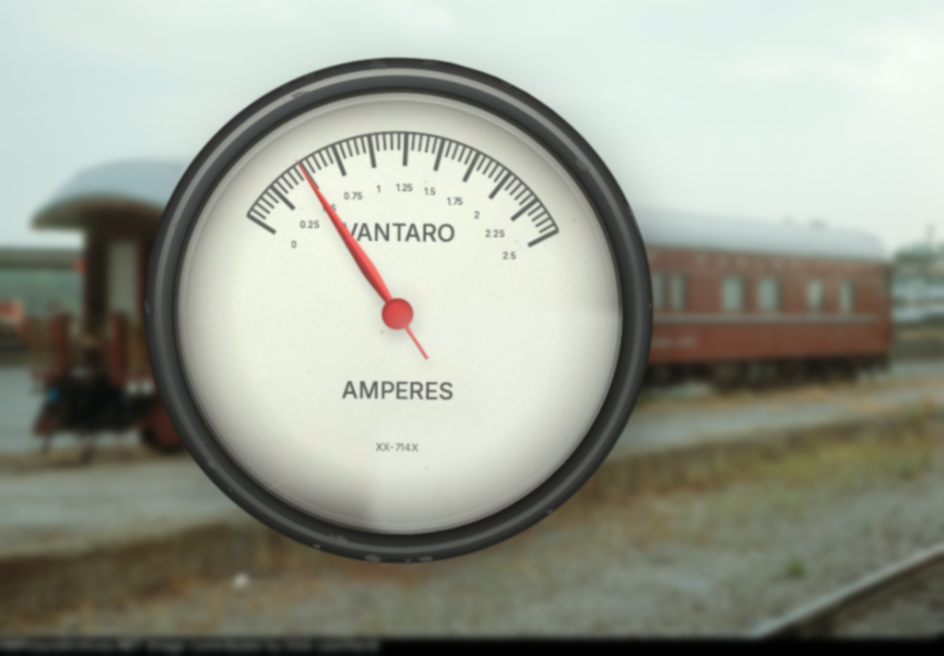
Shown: 0.5 A
